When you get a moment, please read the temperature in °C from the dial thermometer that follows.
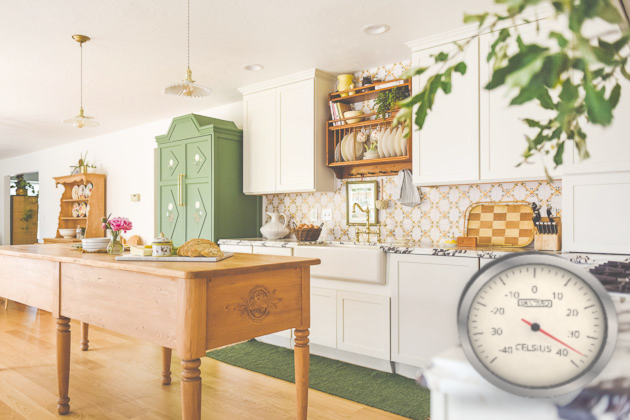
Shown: 36 °C
